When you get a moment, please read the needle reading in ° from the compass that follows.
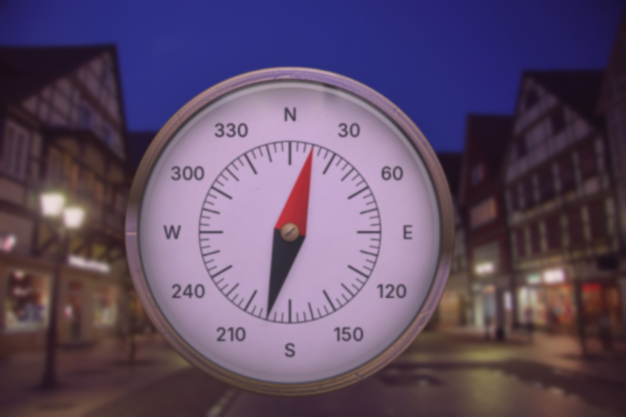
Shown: 15 °
